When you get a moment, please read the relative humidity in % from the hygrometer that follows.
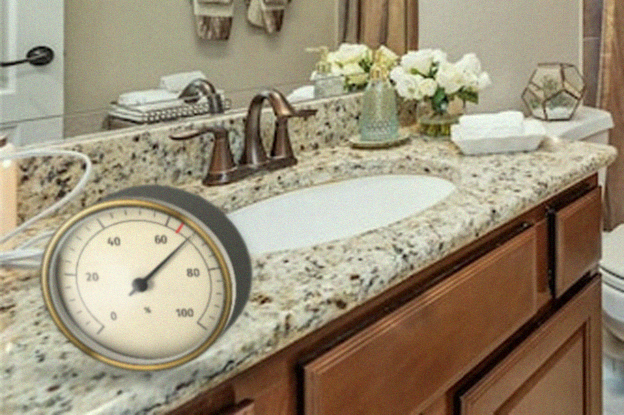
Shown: 68 %
